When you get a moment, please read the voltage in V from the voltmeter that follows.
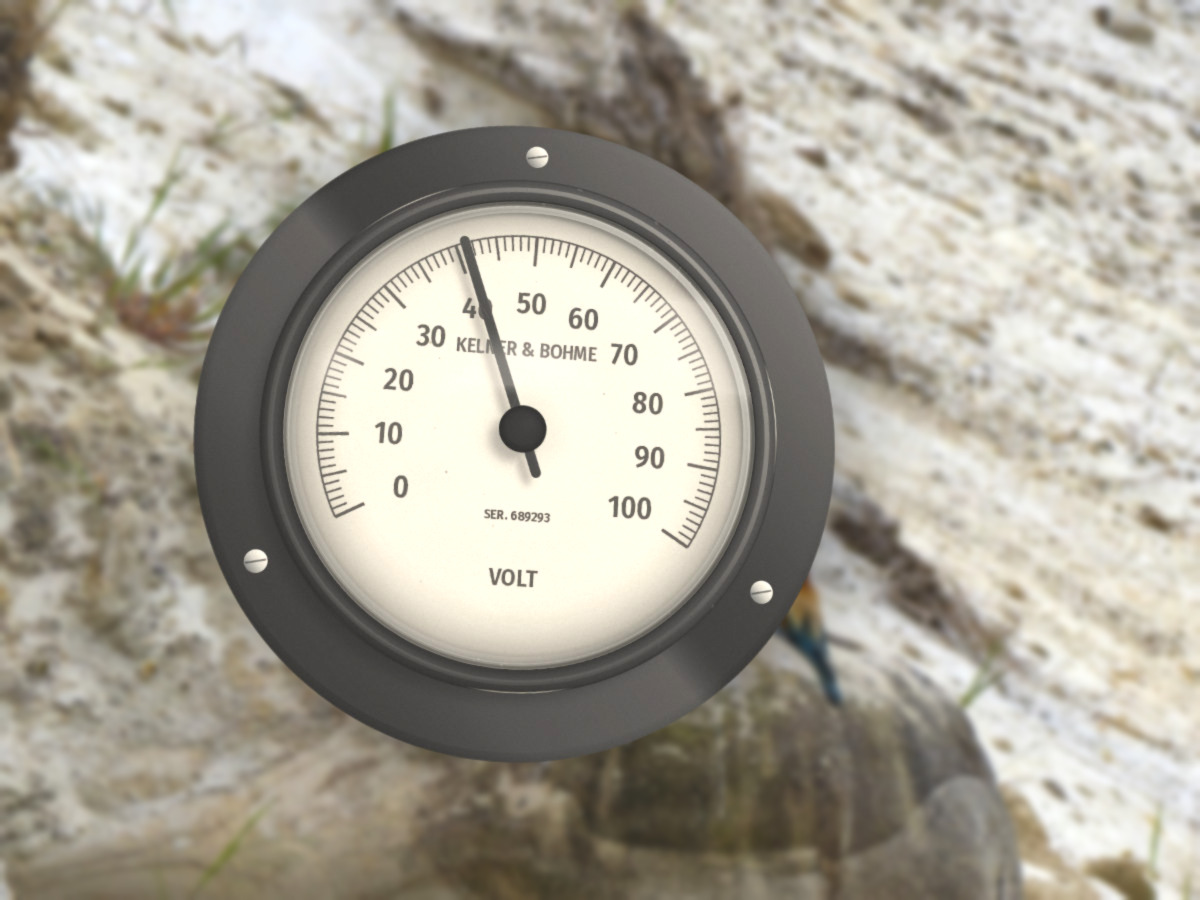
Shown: 41 V
